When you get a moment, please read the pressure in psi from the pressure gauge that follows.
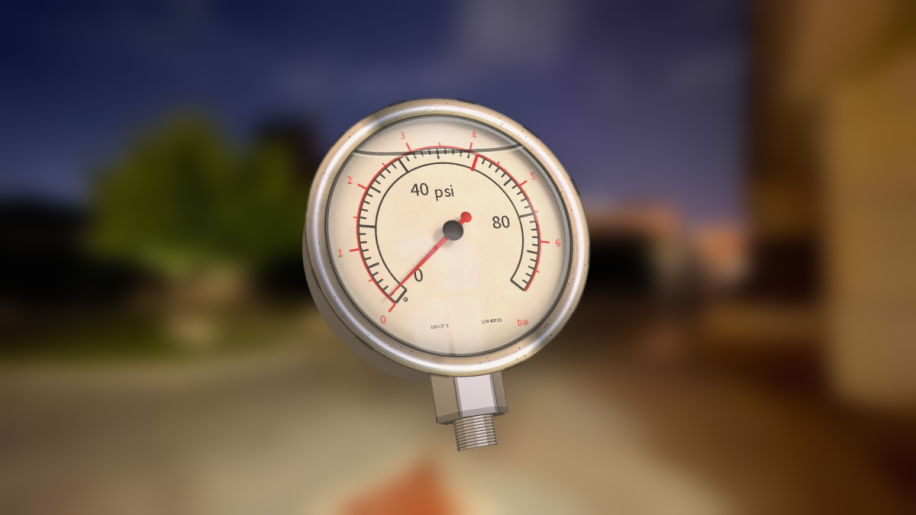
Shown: 2 psi
